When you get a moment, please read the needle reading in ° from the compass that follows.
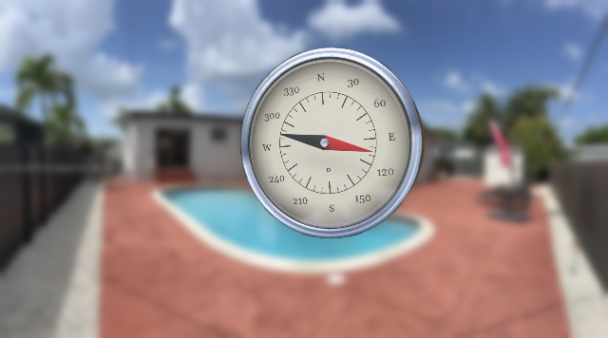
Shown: 105 °
